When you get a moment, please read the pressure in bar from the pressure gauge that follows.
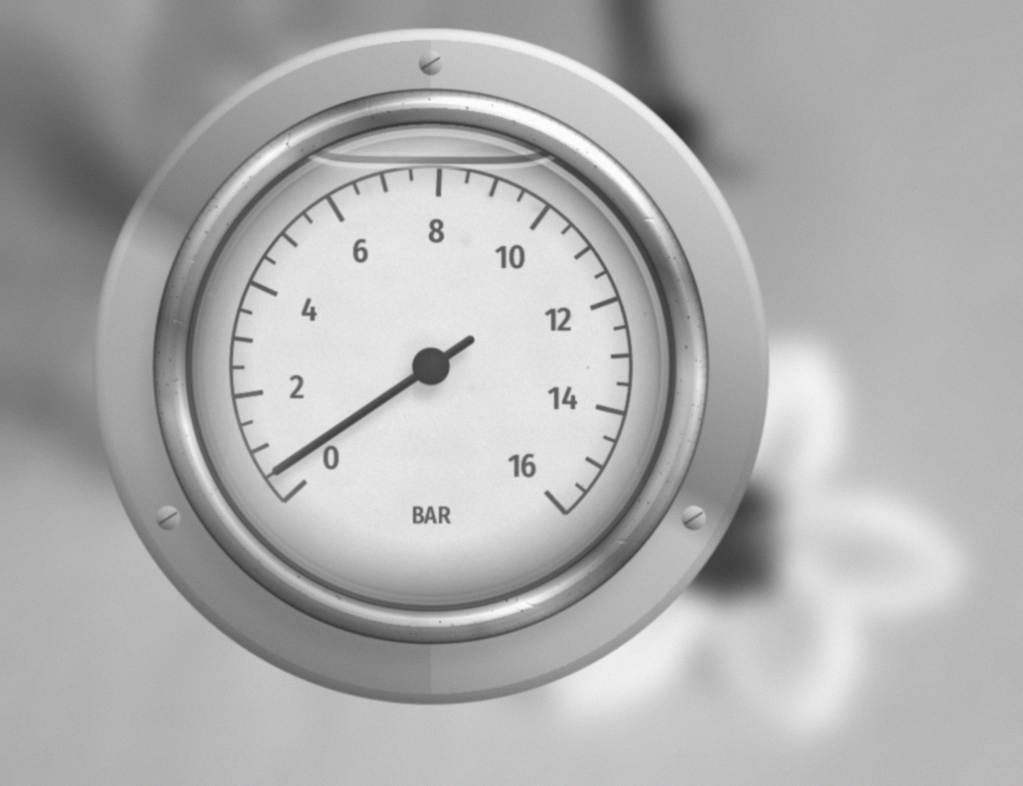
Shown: 0.5 bar
